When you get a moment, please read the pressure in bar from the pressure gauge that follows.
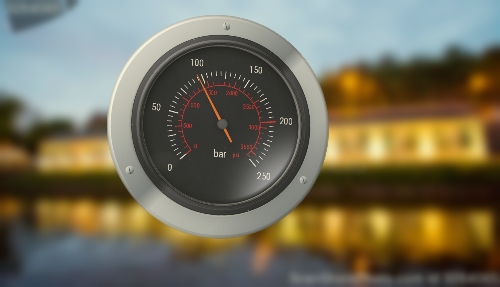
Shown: 95 bar
